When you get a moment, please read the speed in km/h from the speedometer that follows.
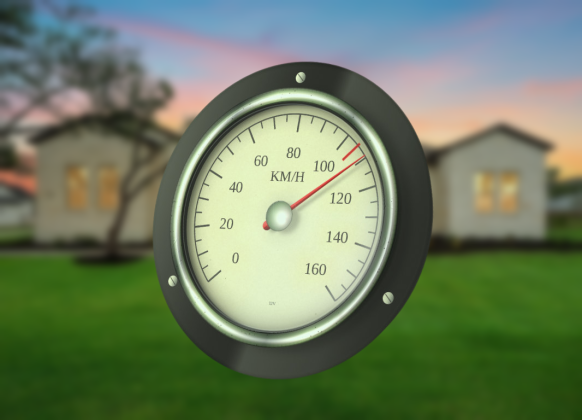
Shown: 110 km/h
